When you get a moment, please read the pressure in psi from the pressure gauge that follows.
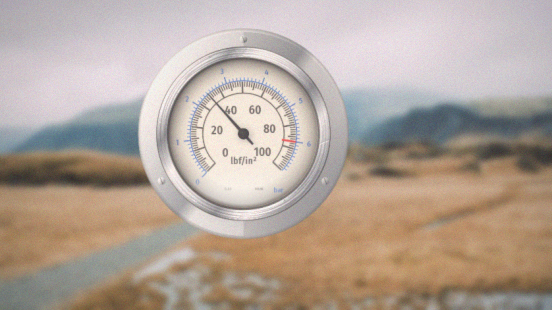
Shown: 35 psi
